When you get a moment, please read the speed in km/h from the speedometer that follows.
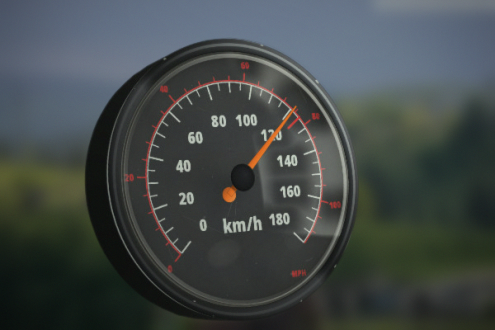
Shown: 120 km/h
